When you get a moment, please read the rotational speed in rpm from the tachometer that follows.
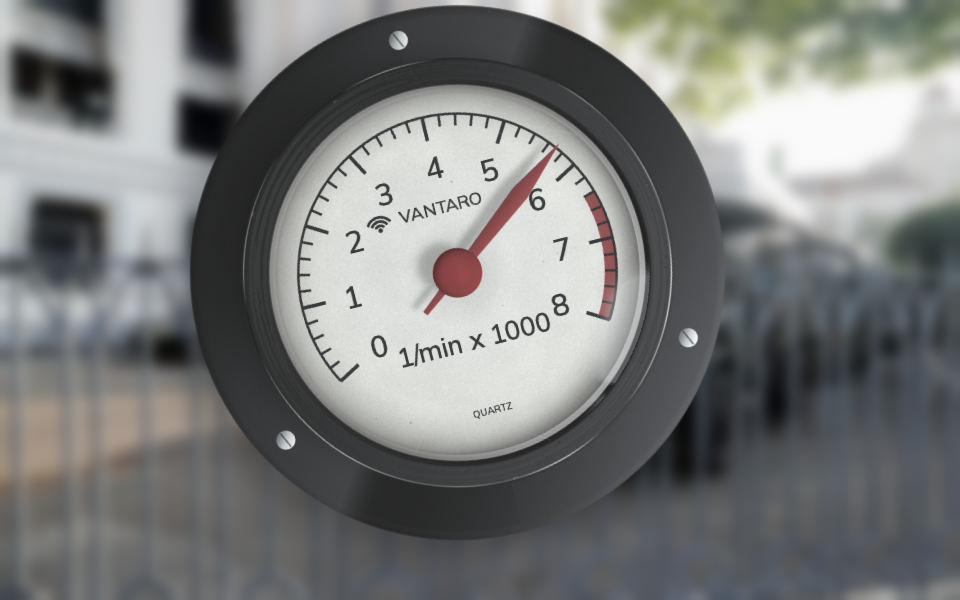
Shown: 5700 rpm
